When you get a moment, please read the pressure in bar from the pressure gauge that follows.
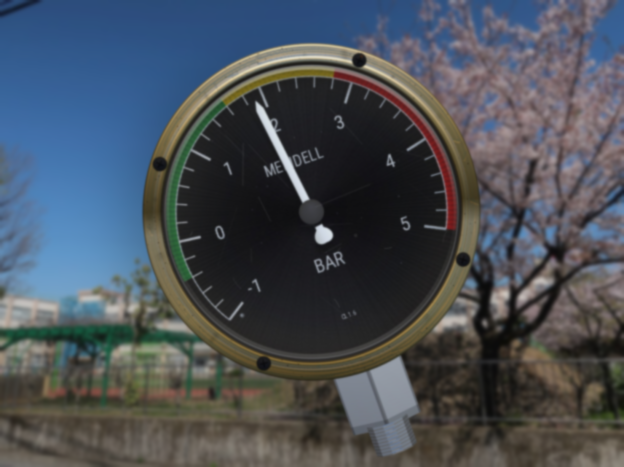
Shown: 1.9 bar
